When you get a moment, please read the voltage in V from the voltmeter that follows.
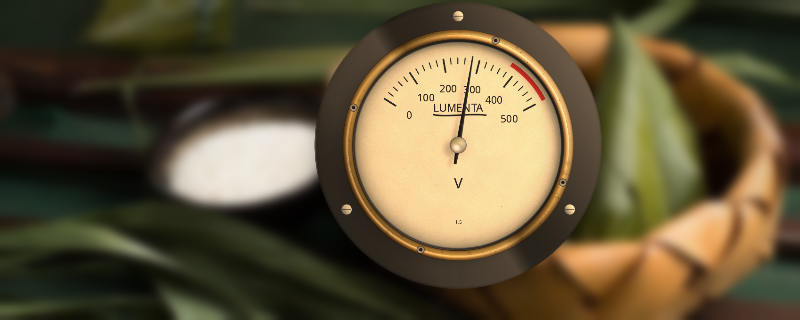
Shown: 280 V
